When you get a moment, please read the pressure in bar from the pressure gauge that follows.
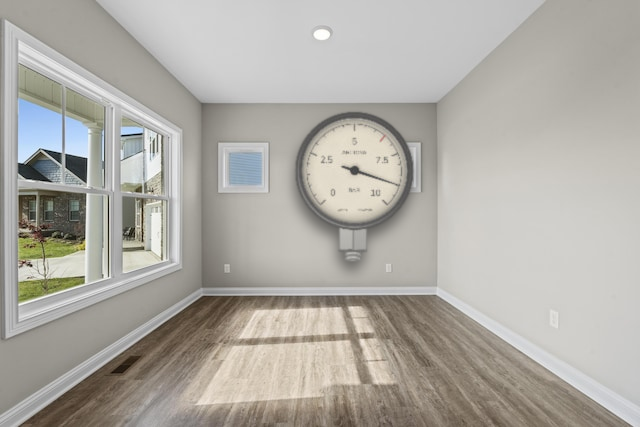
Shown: 9 bar
